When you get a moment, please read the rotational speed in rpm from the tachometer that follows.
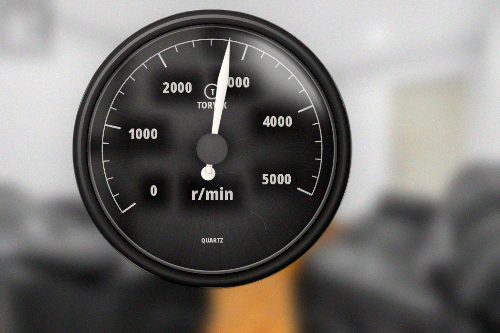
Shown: 2800 rpm
